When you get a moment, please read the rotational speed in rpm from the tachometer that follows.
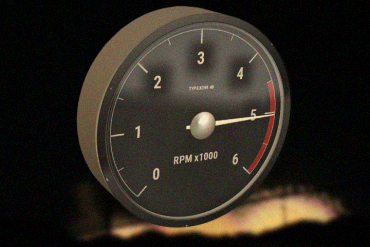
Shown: 5000 rpm
